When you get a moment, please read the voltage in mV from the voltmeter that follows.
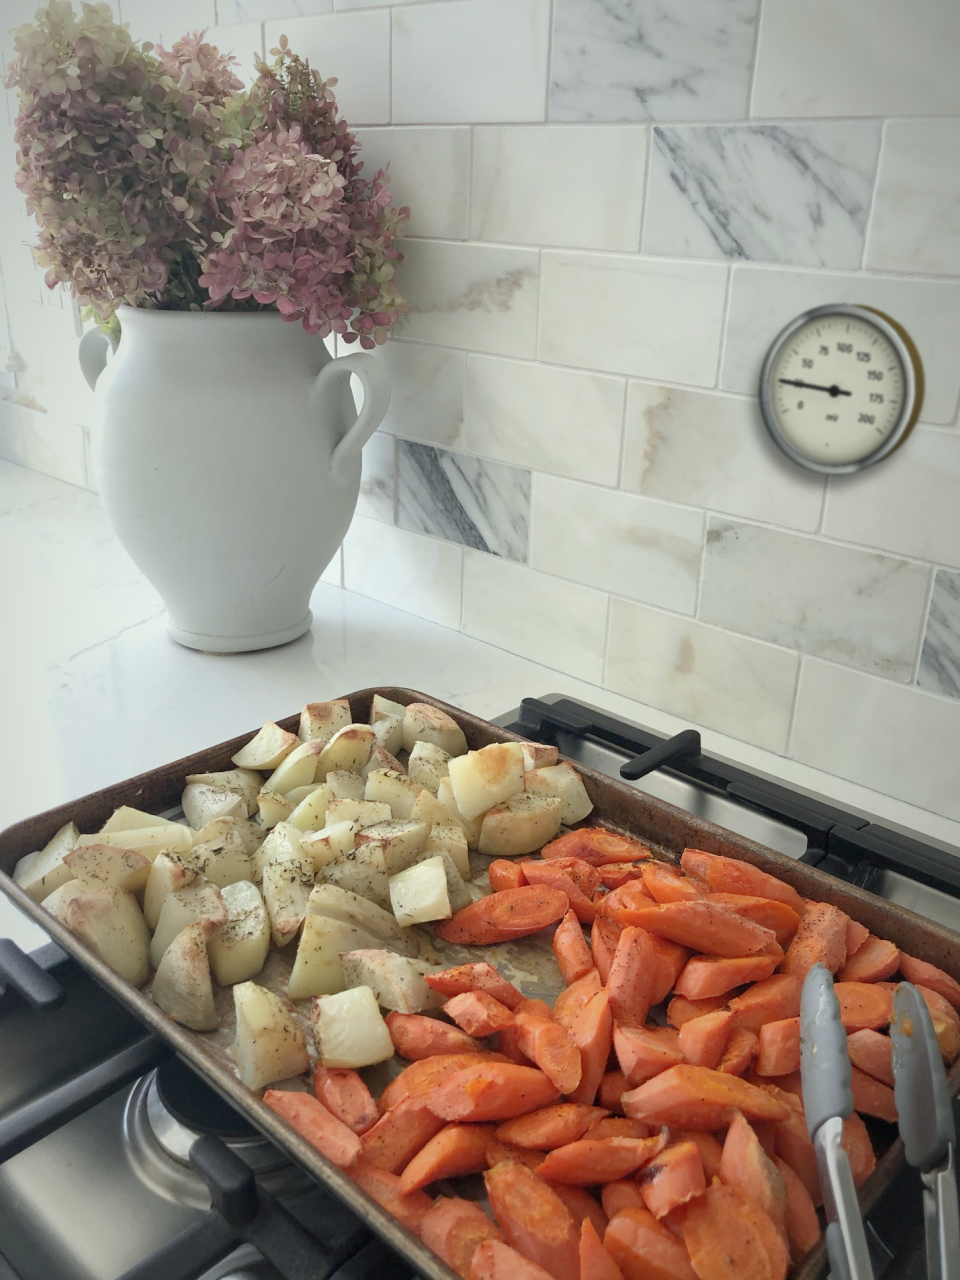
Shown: 25 mV
